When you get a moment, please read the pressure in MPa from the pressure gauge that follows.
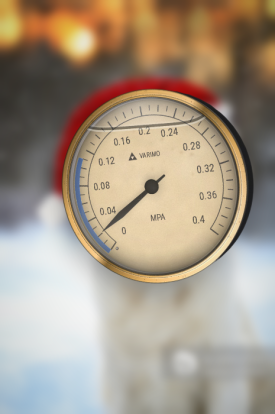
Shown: 0.02 MPa
